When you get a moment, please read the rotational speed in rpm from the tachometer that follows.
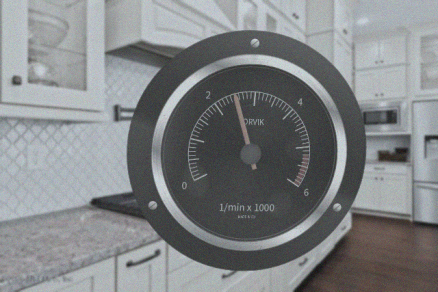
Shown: 2500 rpm
